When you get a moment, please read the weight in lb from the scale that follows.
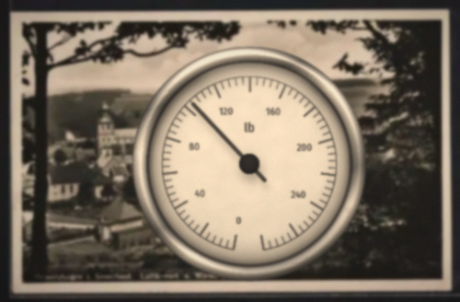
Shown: 104 lb
